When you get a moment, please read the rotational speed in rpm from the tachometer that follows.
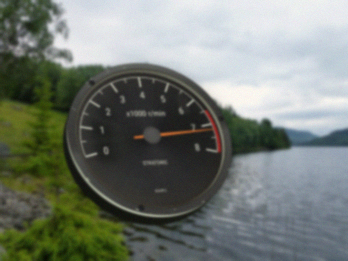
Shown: 7250 rpm
